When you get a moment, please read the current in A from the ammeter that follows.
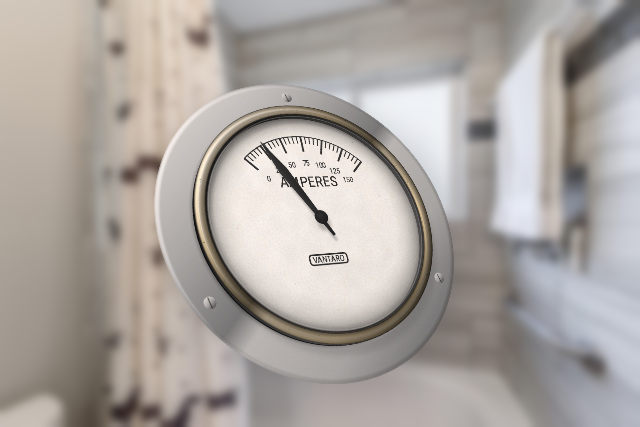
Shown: 25 A
